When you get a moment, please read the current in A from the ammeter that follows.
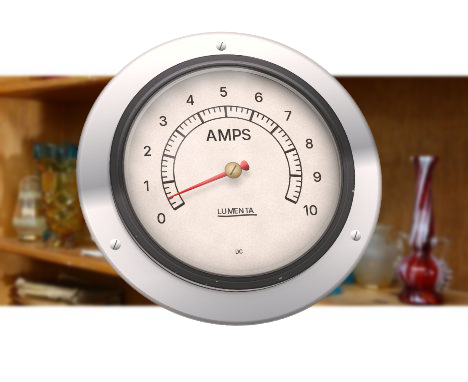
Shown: 0.4 A
